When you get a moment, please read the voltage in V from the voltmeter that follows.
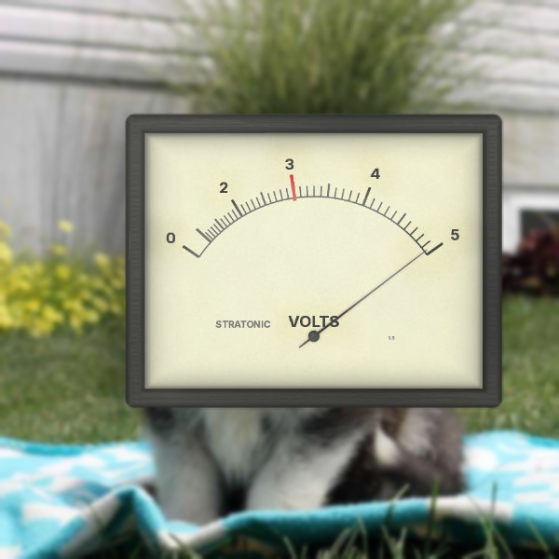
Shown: 4.95 V
